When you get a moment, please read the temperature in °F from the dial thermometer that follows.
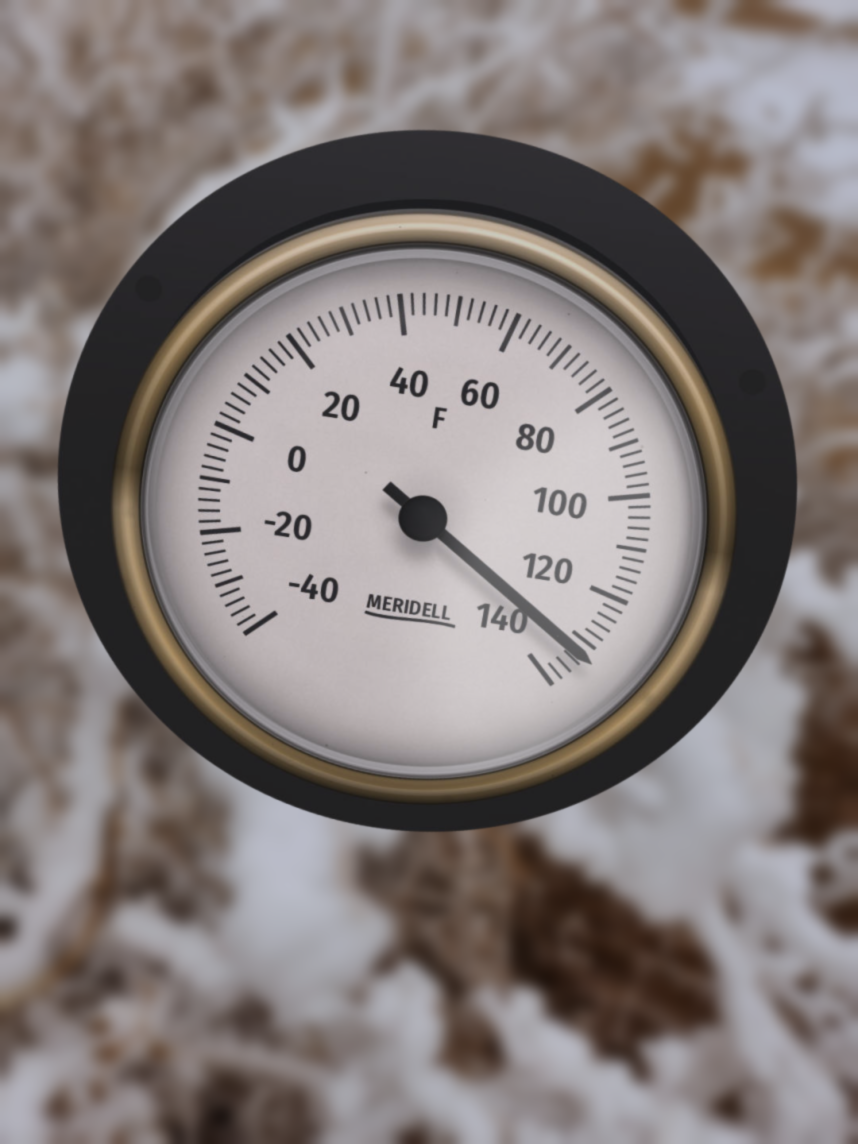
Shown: 132 °F
